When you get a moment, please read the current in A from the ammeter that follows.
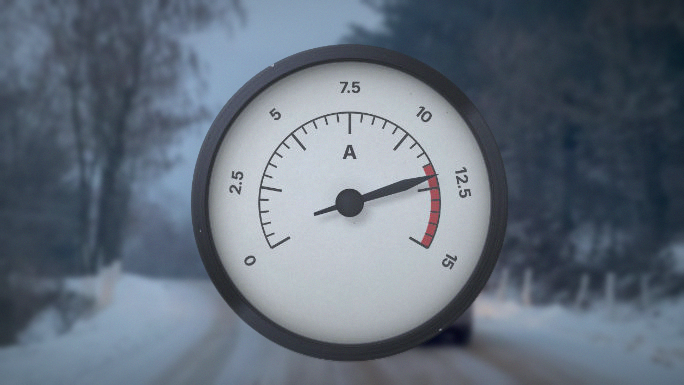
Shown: 12 A
